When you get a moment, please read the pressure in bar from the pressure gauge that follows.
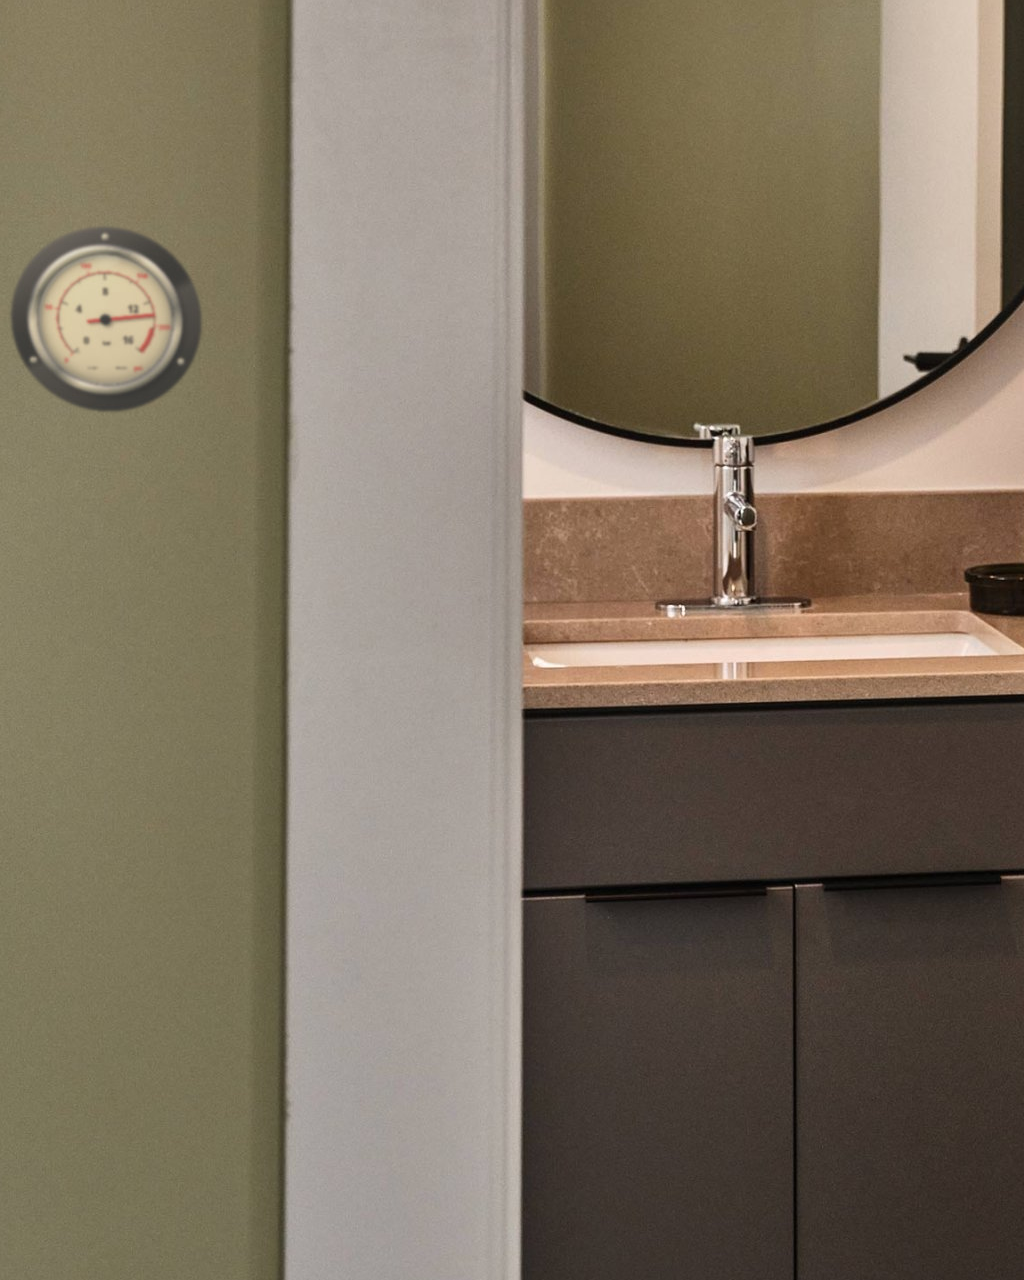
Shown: 13 bar
